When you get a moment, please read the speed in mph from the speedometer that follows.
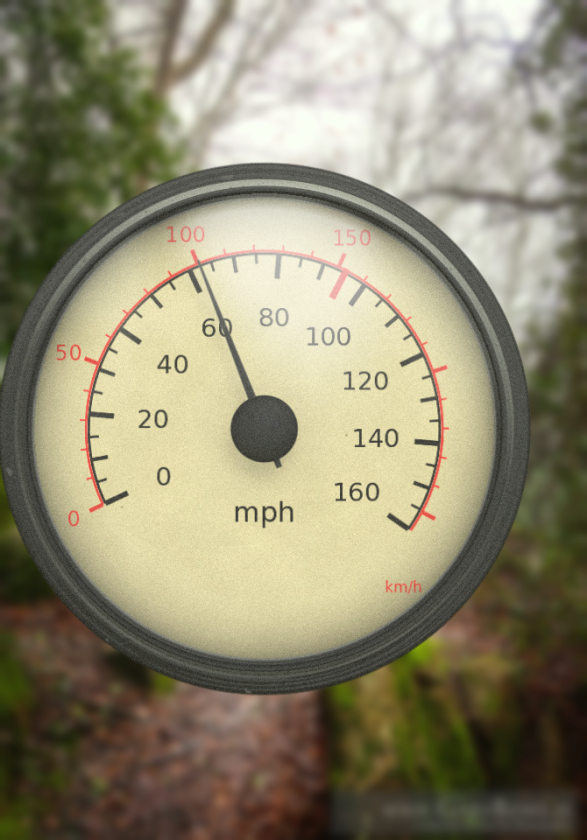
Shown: 62.5 mph
